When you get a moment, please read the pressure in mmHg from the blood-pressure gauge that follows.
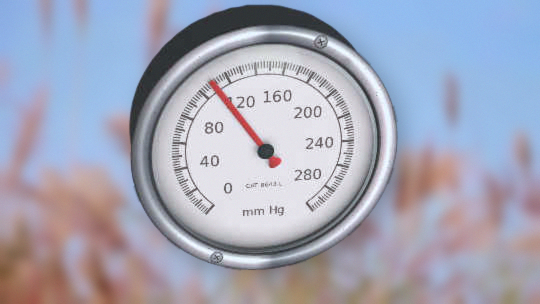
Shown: 110 mmHg
